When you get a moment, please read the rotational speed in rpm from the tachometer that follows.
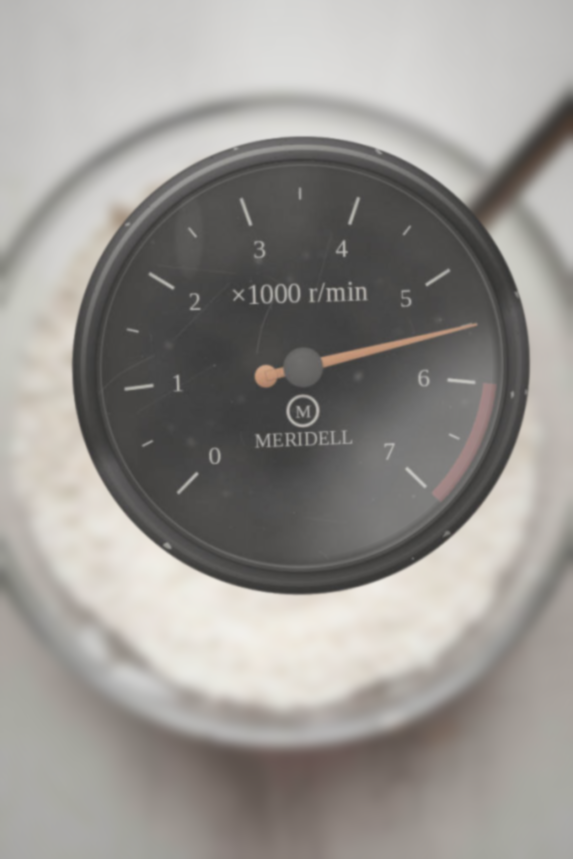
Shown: 5500 rpm
